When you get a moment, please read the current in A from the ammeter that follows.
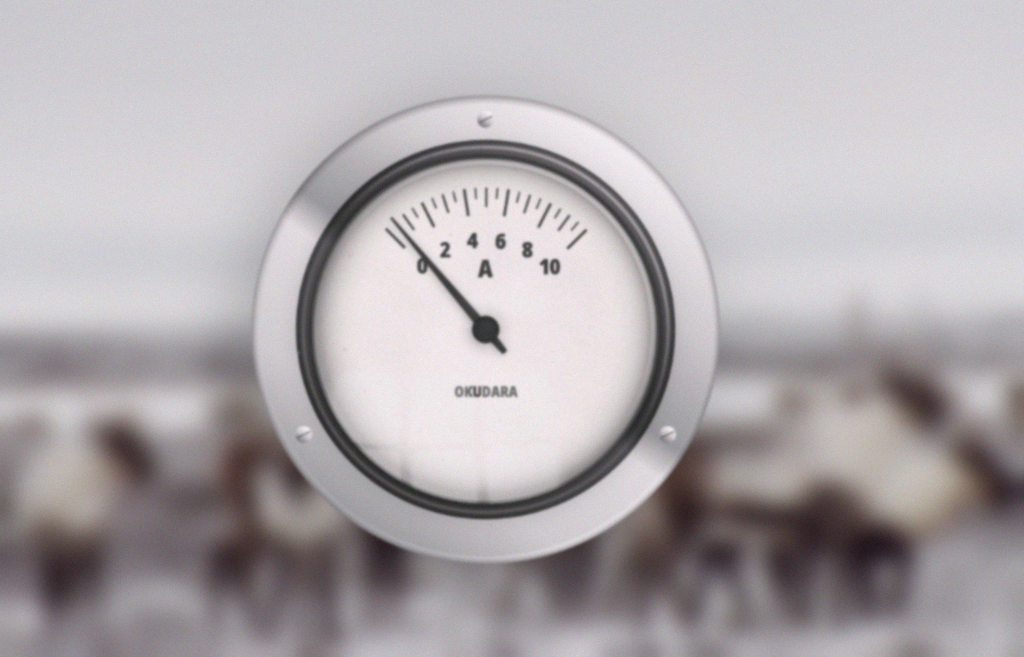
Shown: 0.5 A
